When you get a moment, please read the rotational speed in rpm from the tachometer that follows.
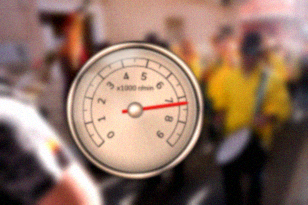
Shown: 7250 rpm
